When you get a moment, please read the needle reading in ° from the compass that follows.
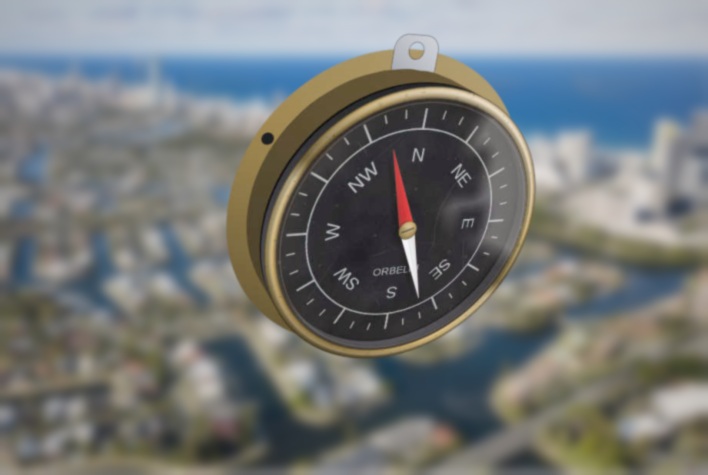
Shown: 340 °
